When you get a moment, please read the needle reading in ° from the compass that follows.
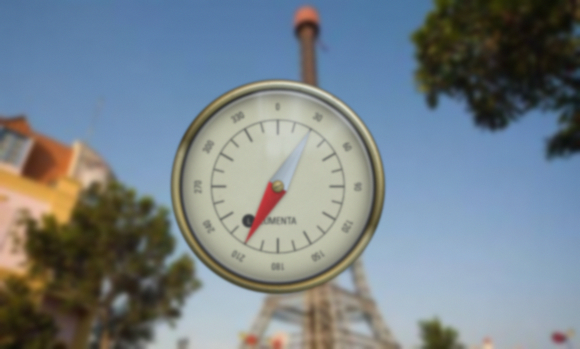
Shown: 210 °
